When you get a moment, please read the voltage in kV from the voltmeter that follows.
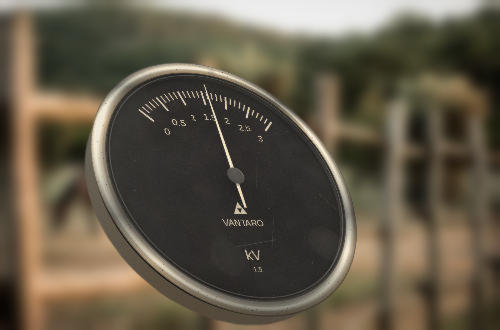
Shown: 1.5 kV
